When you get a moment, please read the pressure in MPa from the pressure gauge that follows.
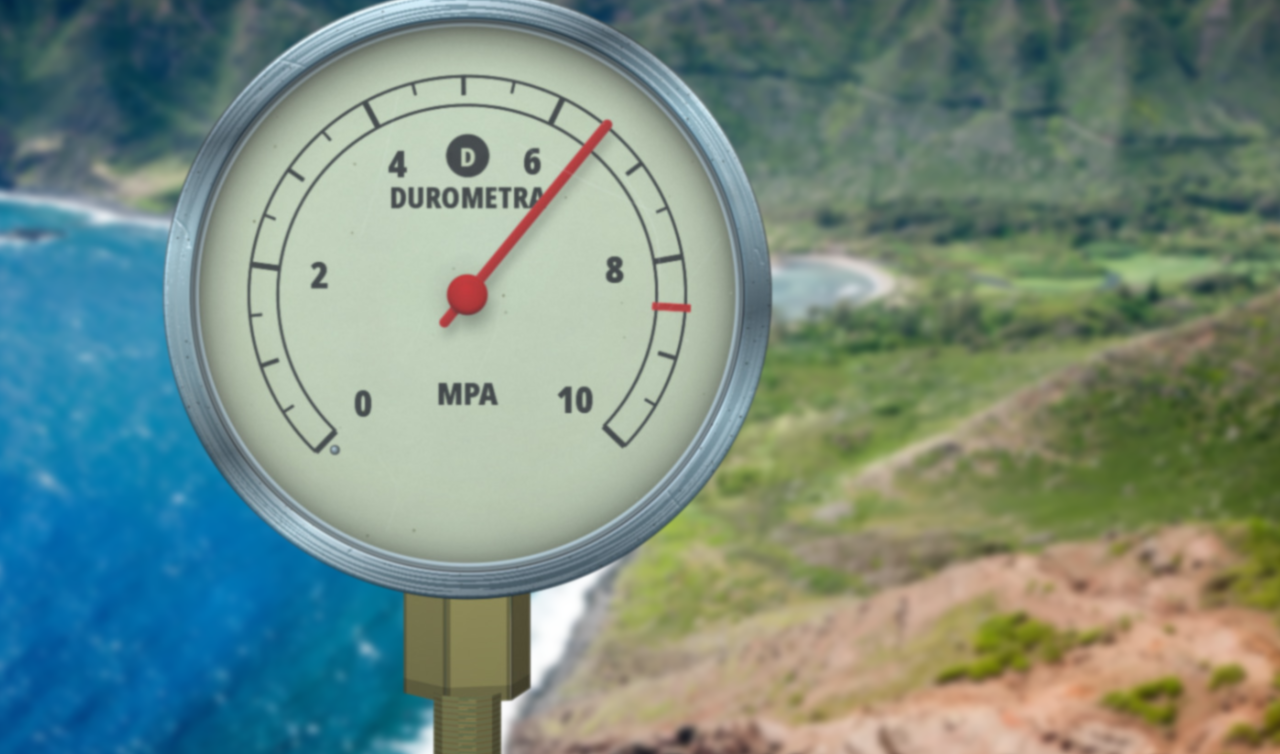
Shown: 6.5 MPa
